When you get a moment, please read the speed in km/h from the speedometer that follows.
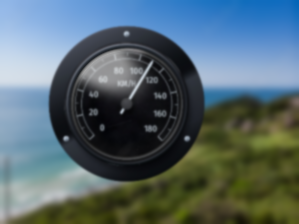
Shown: 110 km/h
